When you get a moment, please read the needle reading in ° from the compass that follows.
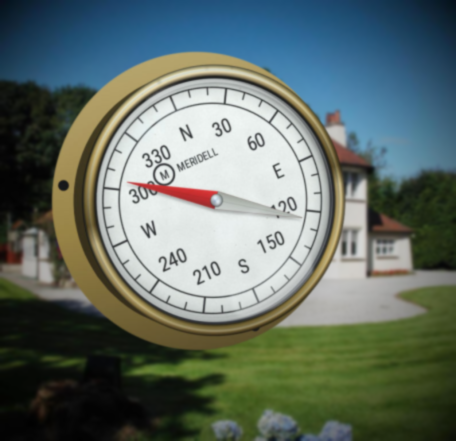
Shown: 305 °
